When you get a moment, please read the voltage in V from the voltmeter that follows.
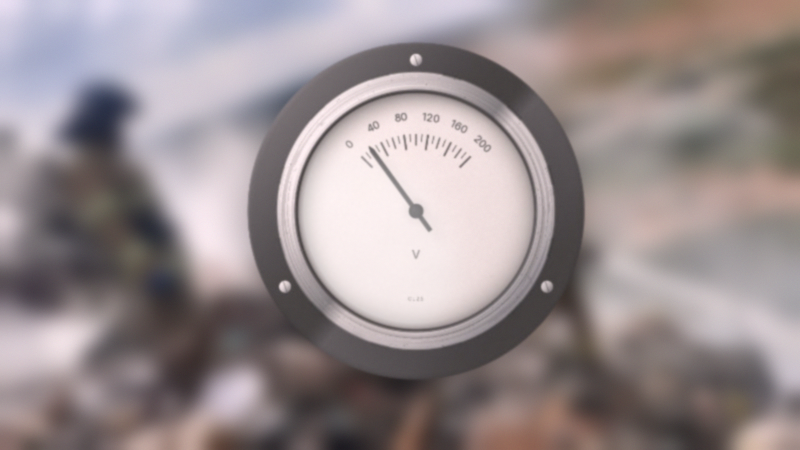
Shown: 20 V
